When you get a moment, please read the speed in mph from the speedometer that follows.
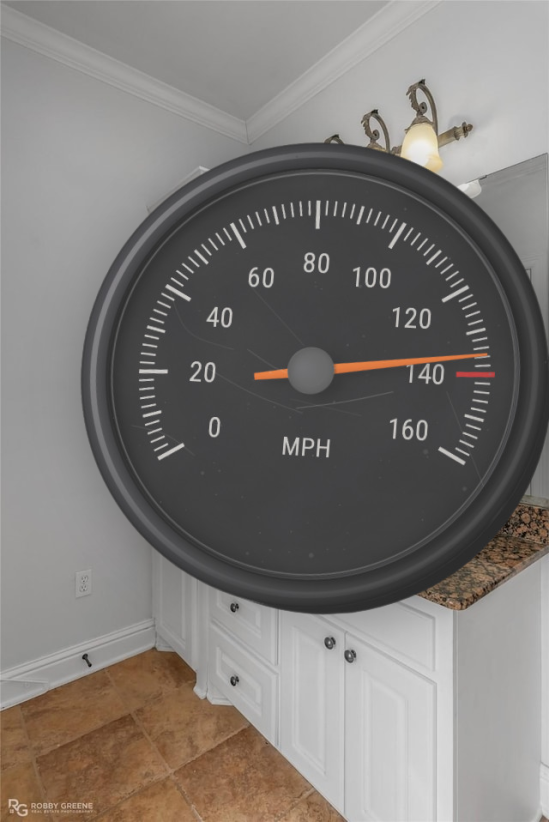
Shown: 136 mph
